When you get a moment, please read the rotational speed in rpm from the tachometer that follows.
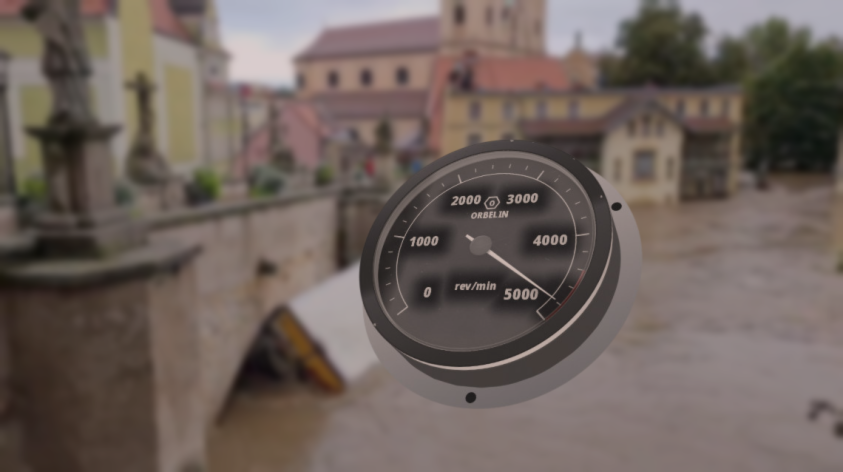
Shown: 4800 rpm
